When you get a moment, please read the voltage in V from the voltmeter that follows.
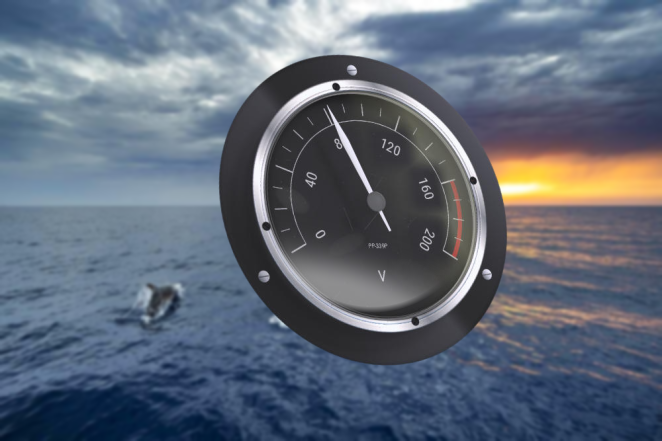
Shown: 80 V
